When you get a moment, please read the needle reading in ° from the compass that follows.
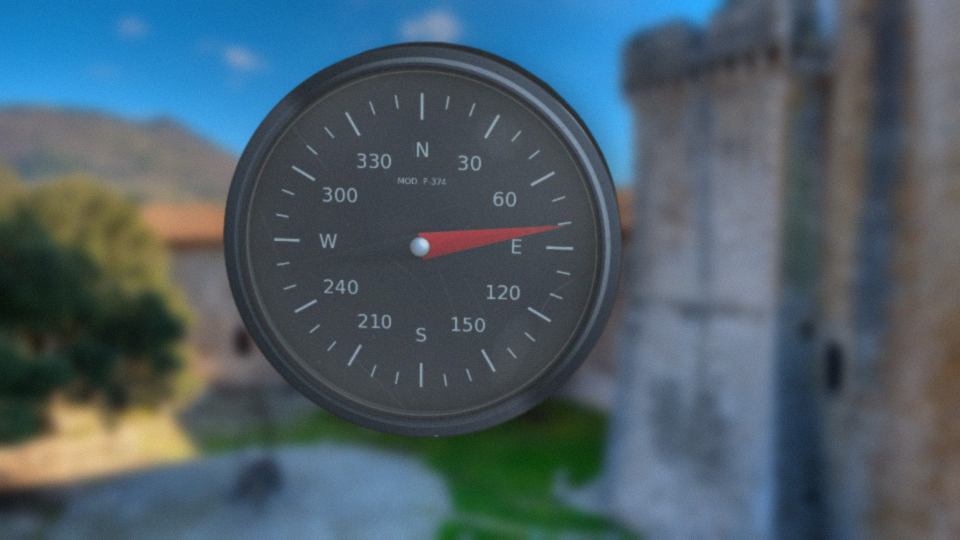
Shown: 80 °
